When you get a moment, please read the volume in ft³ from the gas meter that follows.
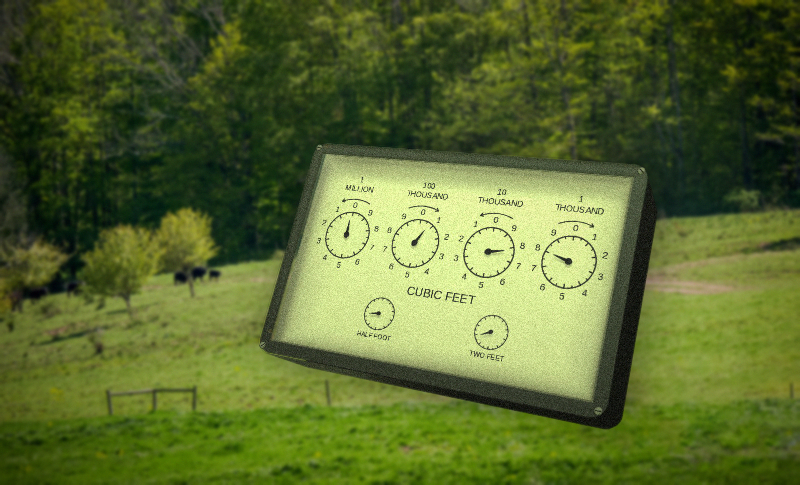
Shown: 7800 ft³
